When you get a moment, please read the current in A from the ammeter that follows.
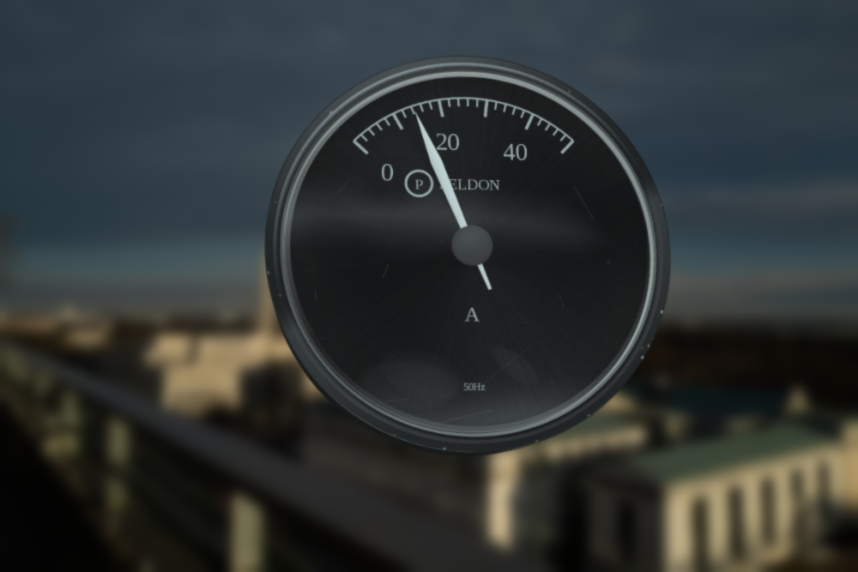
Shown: 14 A
